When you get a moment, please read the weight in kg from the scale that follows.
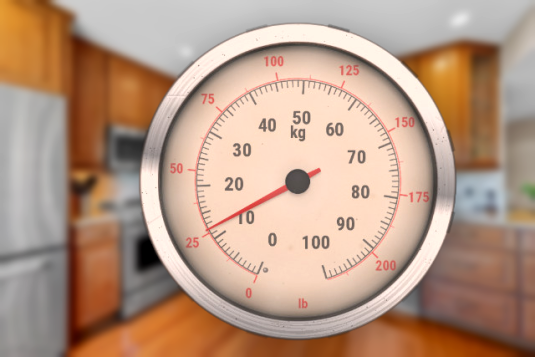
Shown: 12 kg
